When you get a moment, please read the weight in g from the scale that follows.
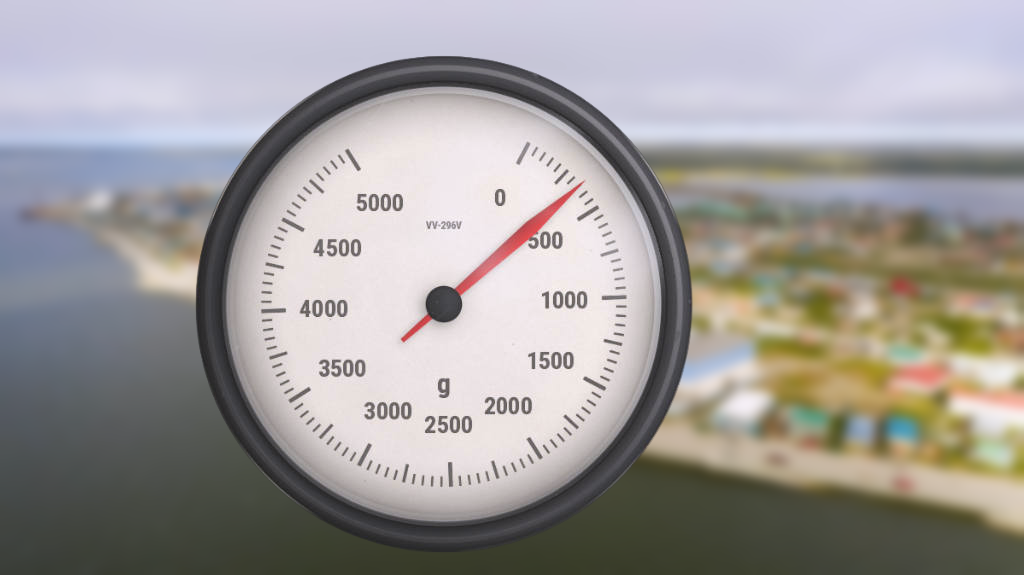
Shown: 350 g
